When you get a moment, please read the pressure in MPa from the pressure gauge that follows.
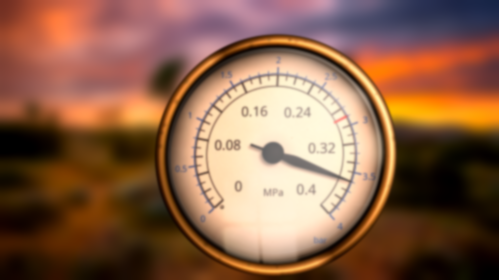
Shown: 0.36 MPa
